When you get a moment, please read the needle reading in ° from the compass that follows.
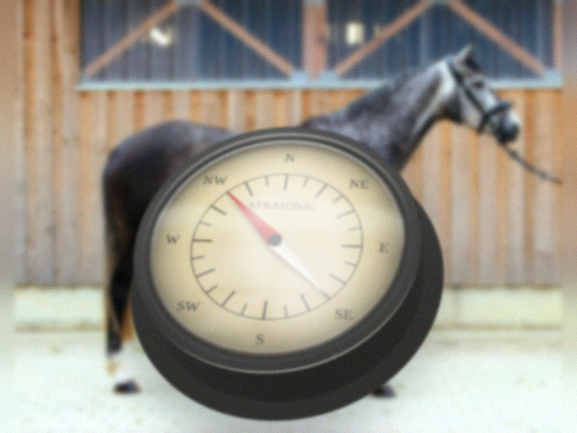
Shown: 315 °
